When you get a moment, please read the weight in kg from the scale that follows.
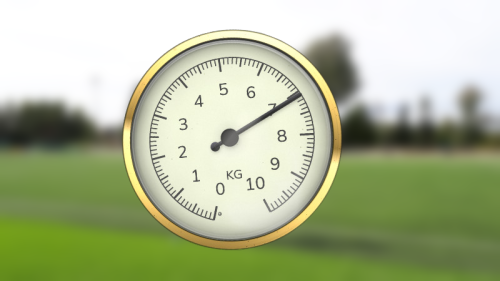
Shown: 7.1 kg
